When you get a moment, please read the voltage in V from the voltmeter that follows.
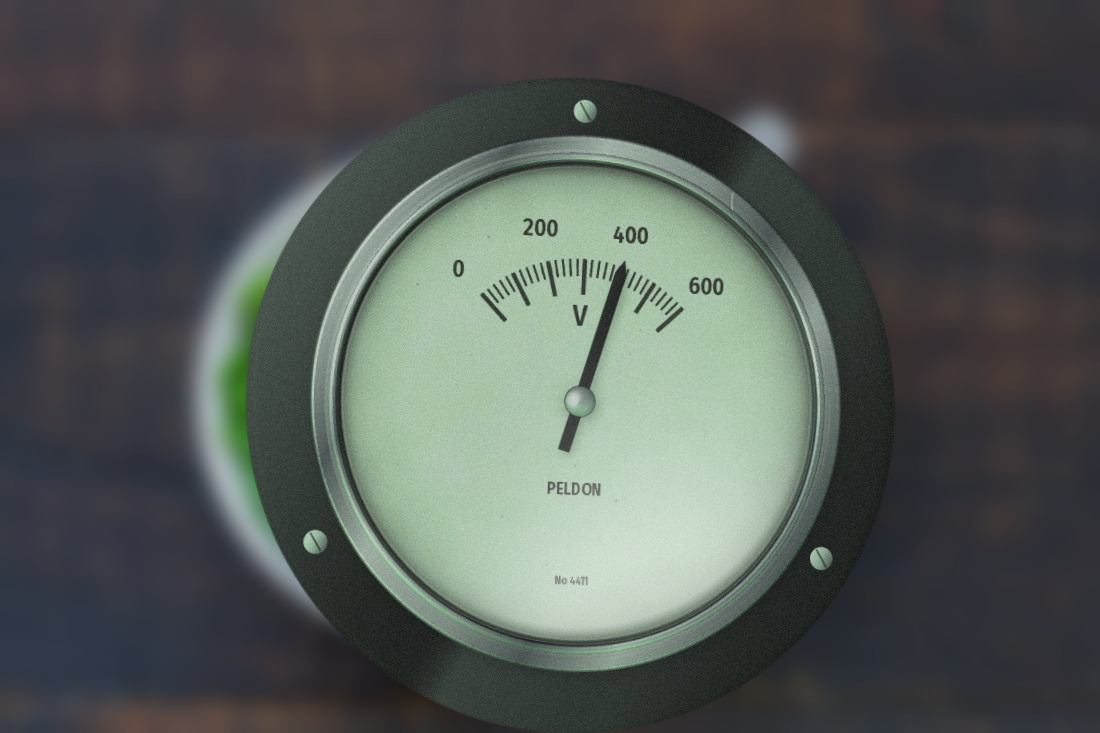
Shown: 400 V
